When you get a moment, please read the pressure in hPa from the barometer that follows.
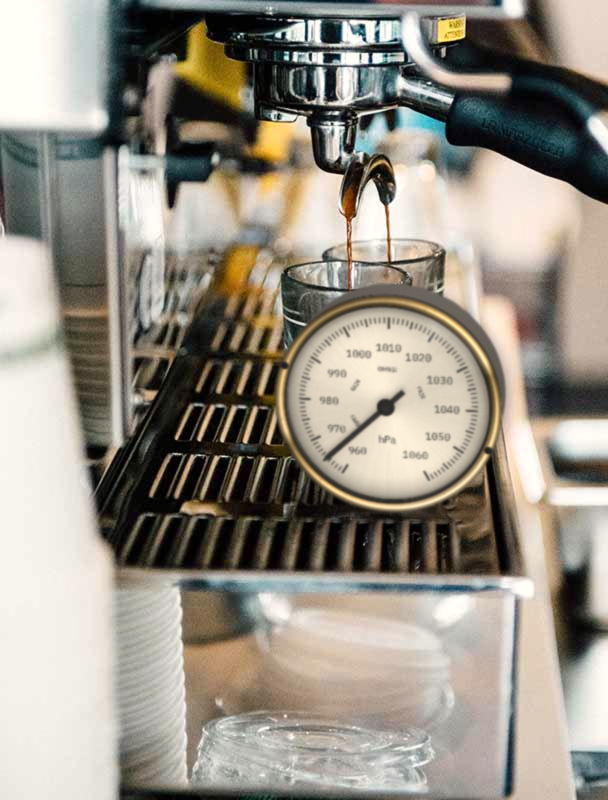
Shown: 965 hPa
